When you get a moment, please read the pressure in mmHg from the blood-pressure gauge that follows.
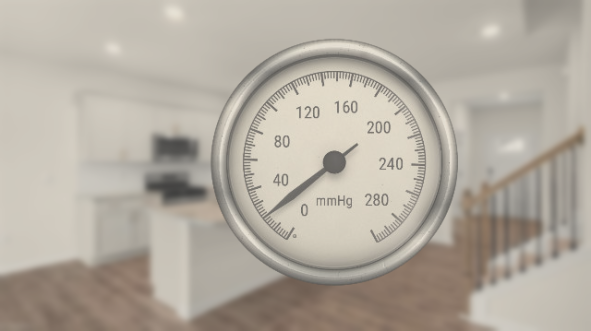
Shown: 20 mmHg
